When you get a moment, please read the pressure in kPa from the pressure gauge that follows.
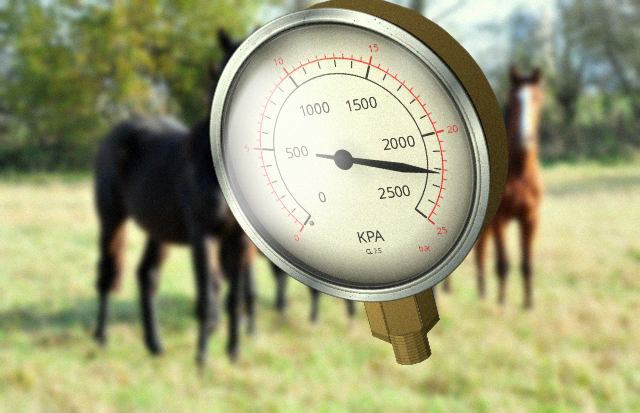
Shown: 2200 kPa
